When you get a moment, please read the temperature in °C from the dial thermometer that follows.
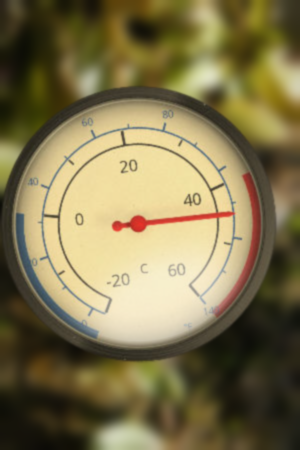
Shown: 45 °C
